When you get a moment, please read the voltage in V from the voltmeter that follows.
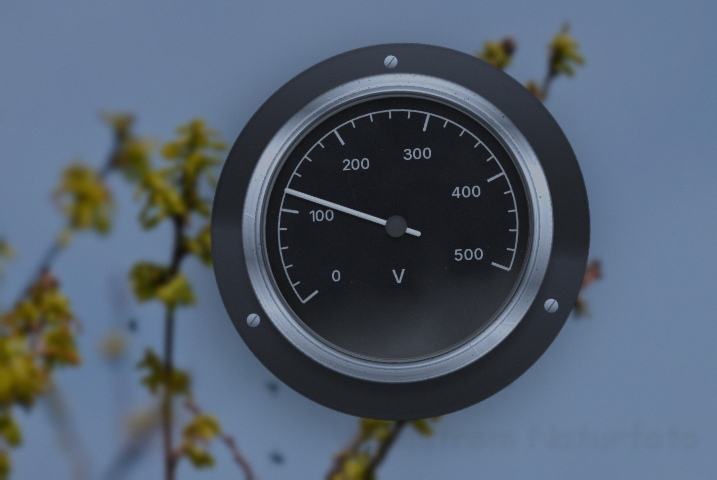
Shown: 120 V
